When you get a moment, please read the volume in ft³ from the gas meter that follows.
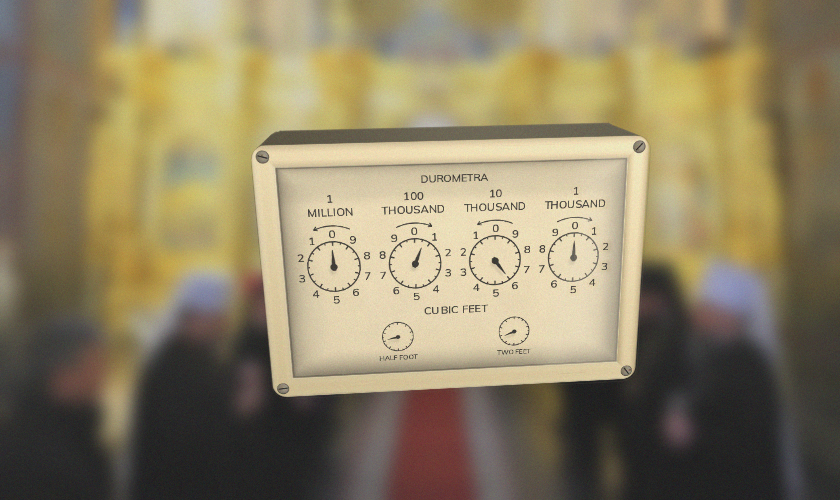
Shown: 6000 ft³
